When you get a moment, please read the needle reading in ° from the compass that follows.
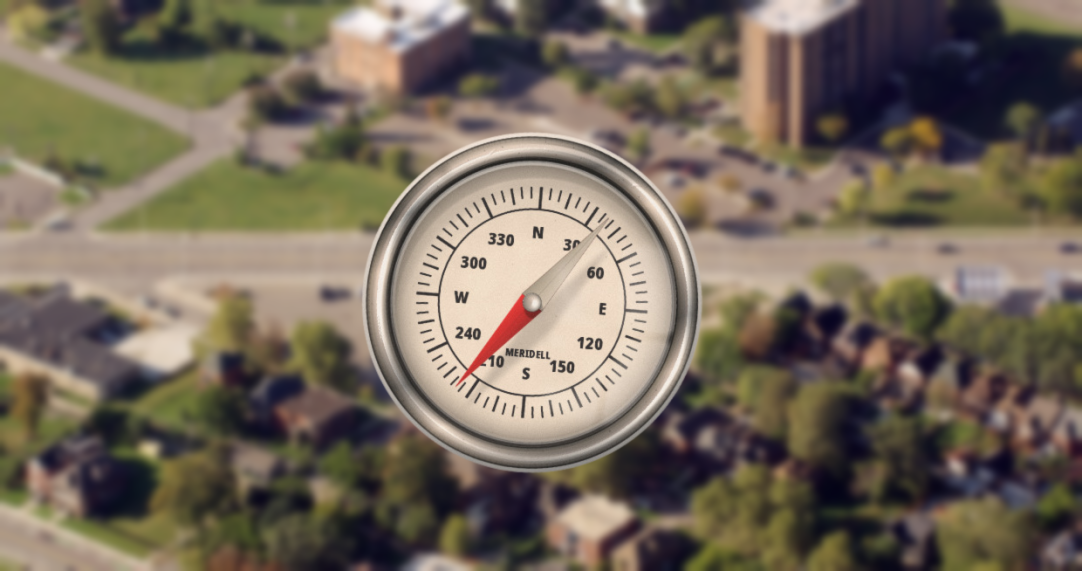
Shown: 217.5 °
